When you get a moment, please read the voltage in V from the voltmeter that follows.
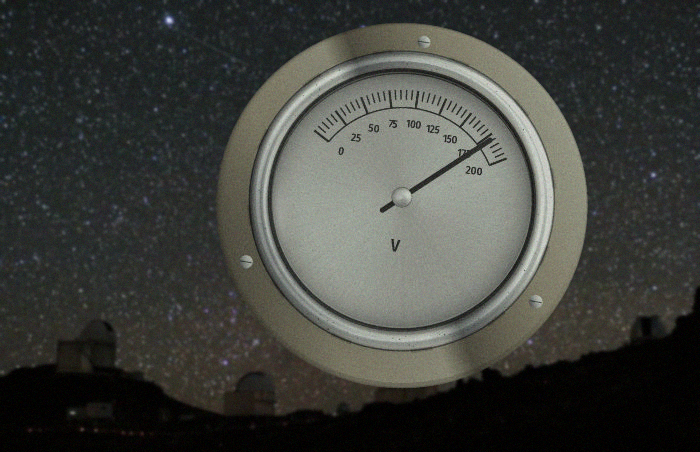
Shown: 180 V
